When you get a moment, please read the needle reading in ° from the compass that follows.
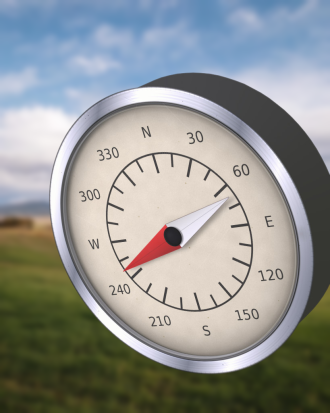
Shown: 247.5 °
